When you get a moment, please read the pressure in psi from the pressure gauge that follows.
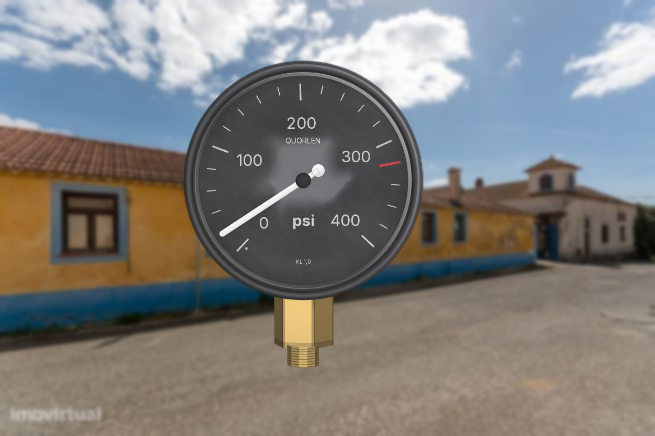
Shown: 20 psi
